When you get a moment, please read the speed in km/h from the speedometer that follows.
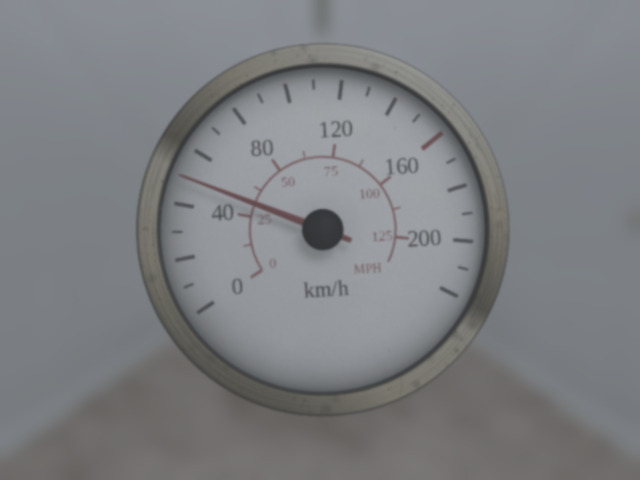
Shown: 50 km/h
